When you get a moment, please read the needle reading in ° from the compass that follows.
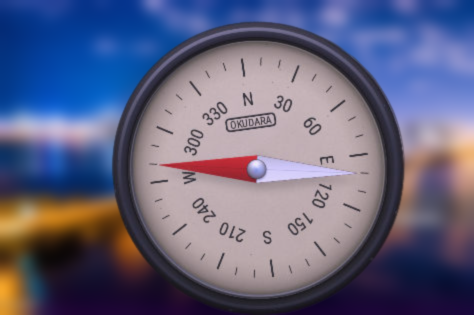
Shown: 280 °
